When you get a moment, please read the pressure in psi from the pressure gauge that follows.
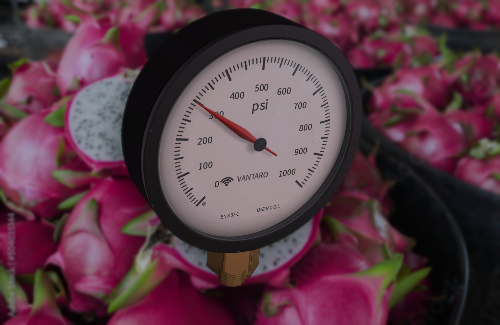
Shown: 300 psi
